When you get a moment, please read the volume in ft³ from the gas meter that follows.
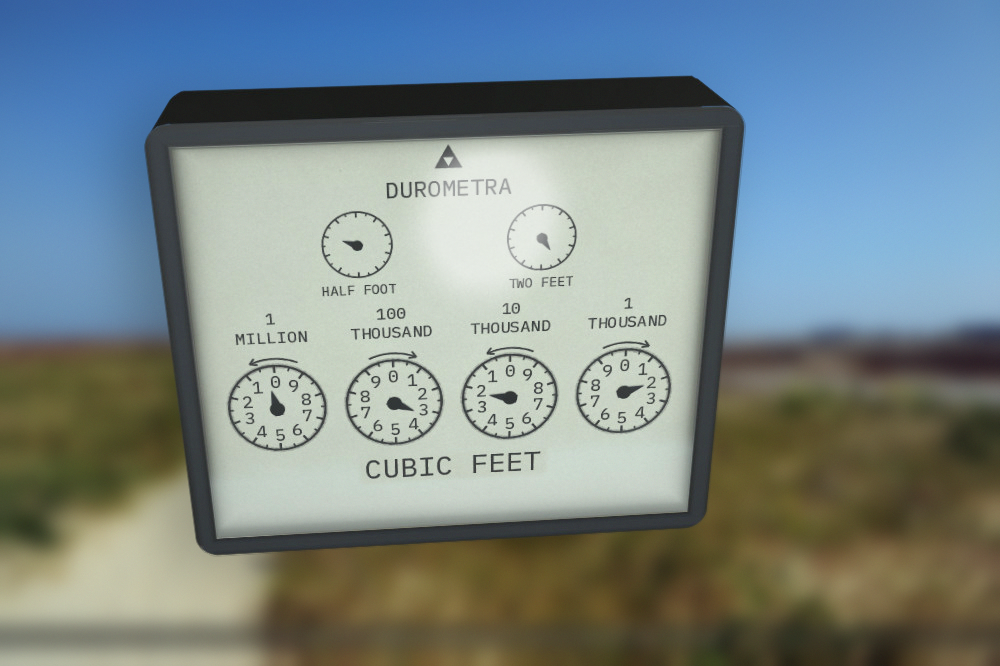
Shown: 32200 ft³
